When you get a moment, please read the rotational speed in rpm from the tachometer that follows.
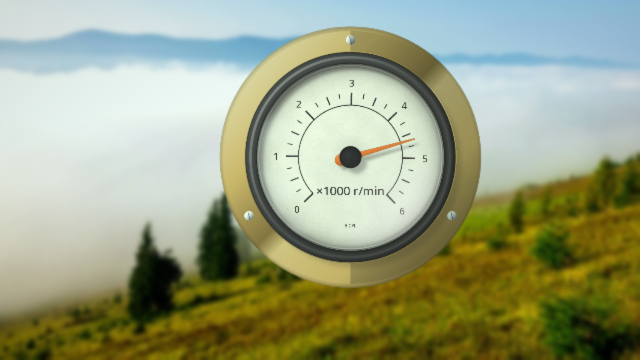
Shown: 4625 rpm
